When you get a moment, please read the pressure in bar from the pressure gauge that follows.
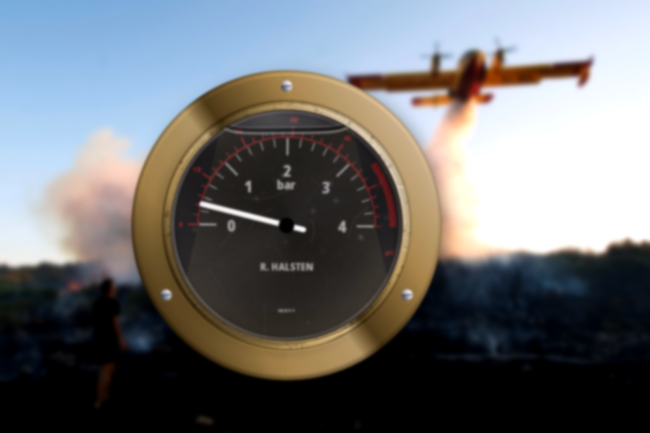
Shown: 0.3 bar
